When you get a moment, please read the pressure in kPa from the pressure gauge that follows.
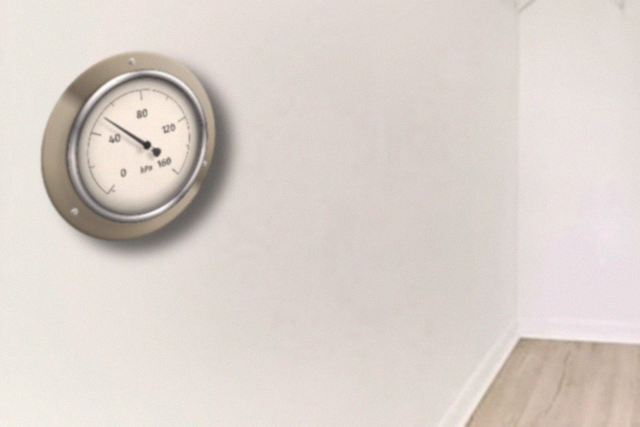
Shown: 50 kPa
